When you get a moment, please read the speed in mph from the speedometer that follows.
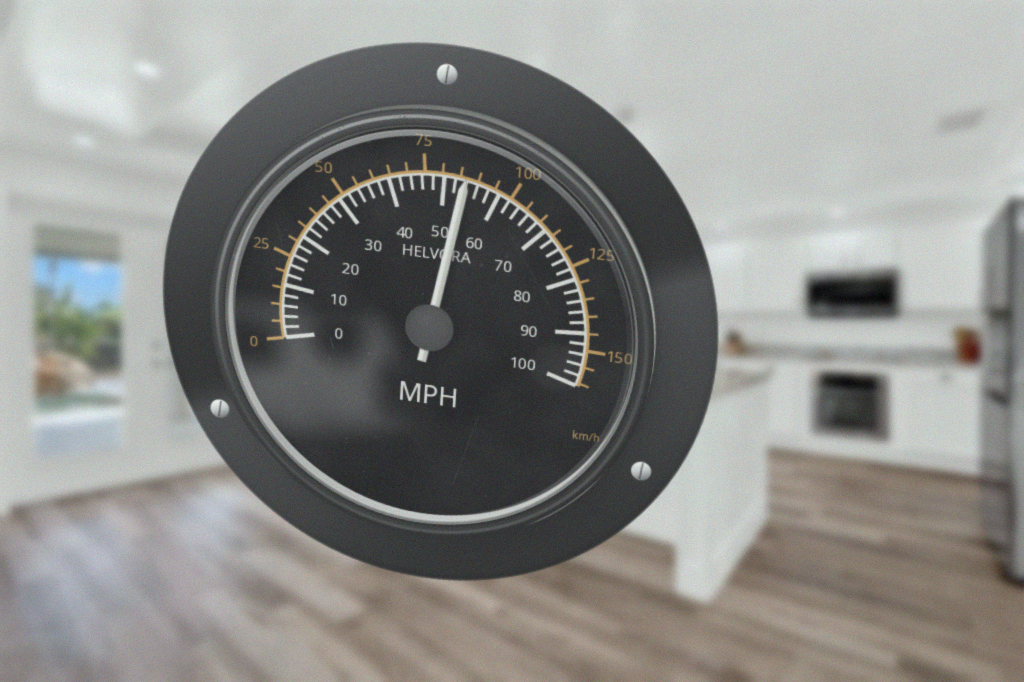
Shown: 54 mph
